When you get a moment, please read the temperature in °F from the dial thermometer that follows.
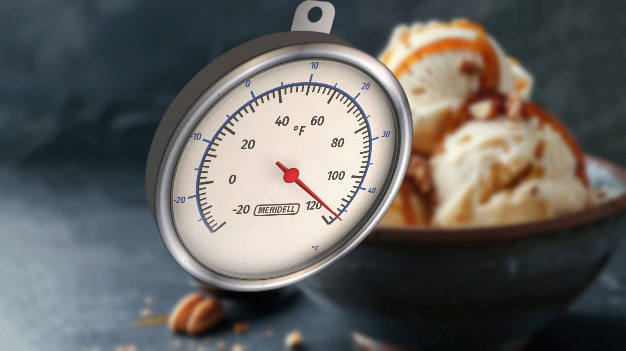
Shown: 116 °F
